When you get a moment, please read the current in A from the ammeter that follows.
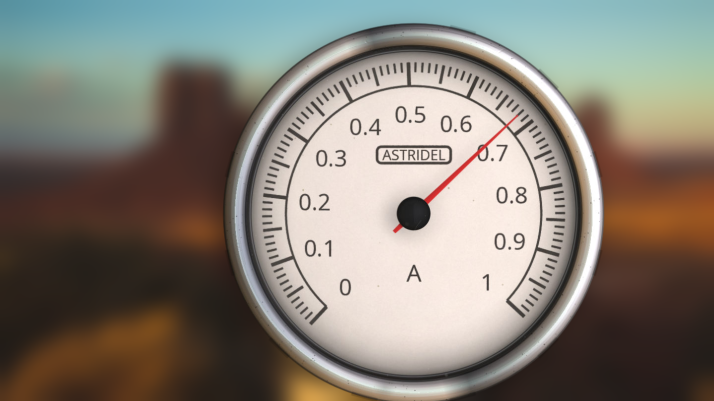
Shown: 0.68 A
